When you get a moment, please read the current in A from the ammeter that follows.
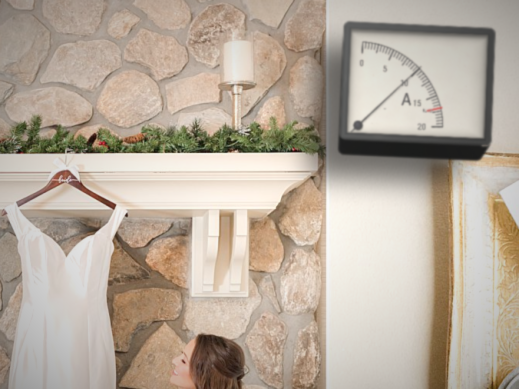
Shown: 10 A
